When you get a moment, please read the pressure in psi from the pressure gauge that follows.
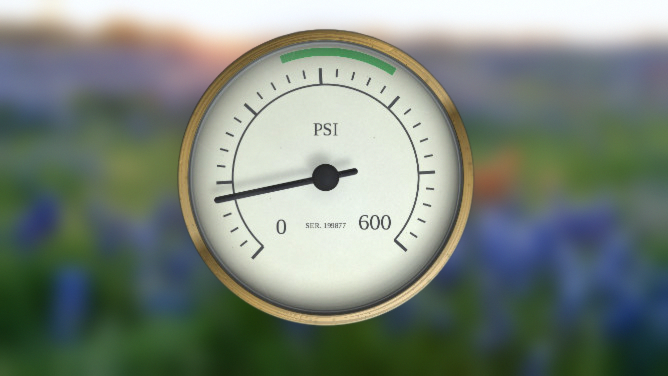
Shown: 80 psi
